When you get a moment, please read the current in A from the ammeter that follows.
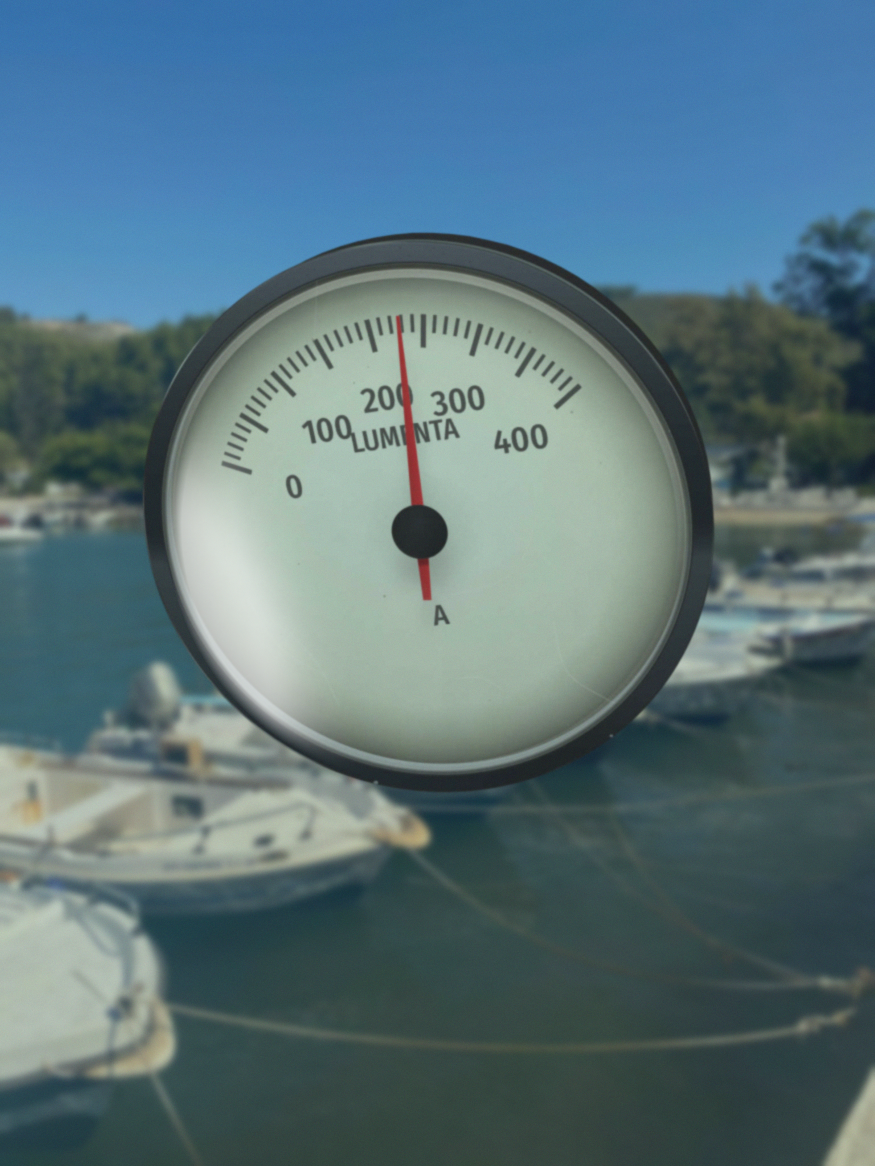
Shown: 230 A
